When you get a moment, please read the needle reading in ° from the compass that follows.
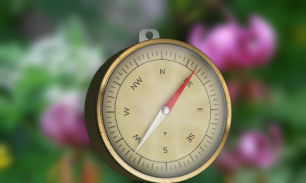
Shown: 40 °
